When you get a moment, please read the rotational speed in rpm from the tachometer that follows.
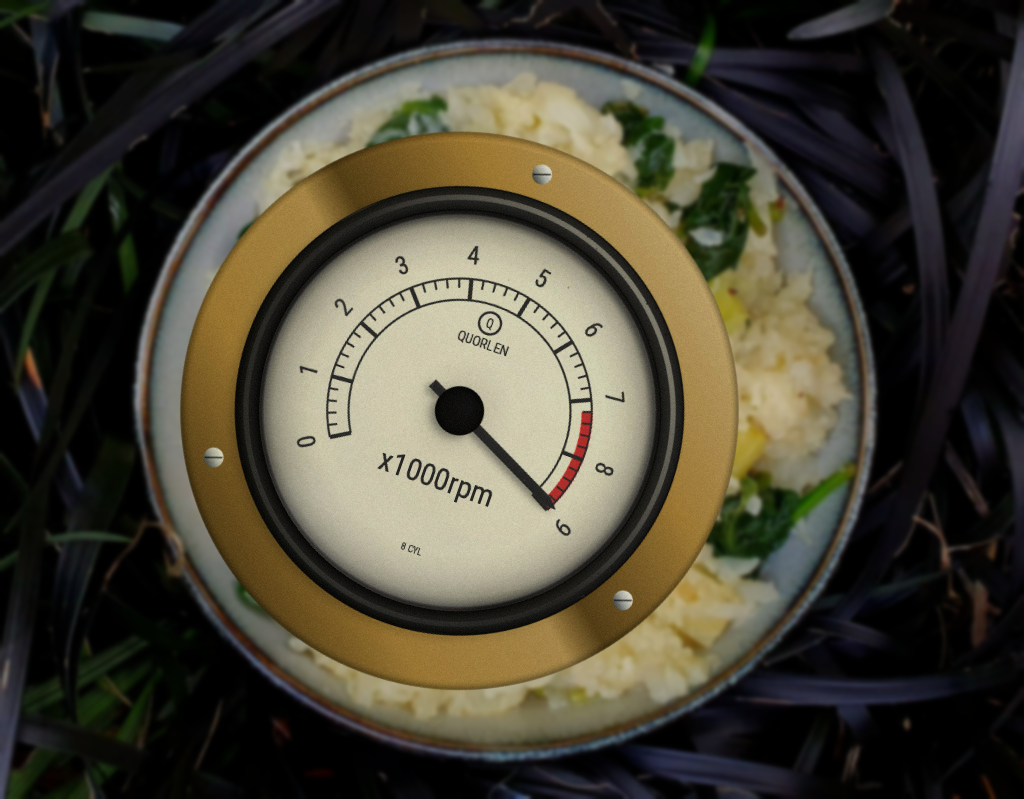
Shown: 8900 rpm
